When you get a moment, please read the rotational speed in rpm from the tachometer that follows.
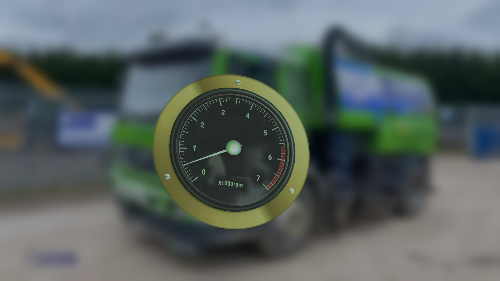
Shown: 500 rpm
